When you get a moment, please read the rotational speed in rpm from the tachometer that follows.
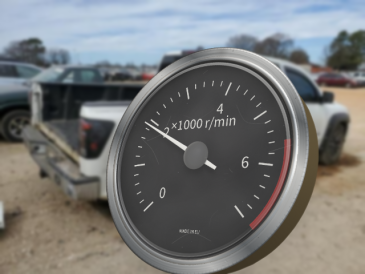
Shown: 1900 rpm
